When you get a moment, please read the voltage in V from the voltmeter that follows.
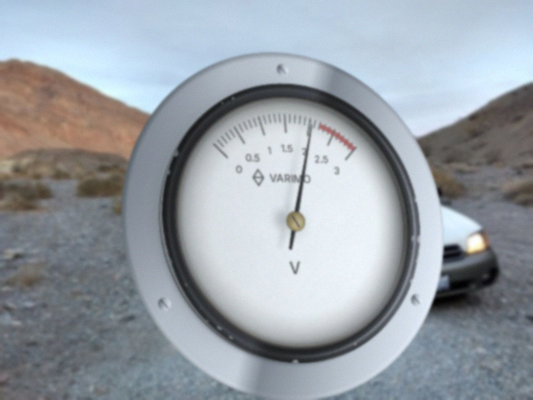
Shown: 2 V
